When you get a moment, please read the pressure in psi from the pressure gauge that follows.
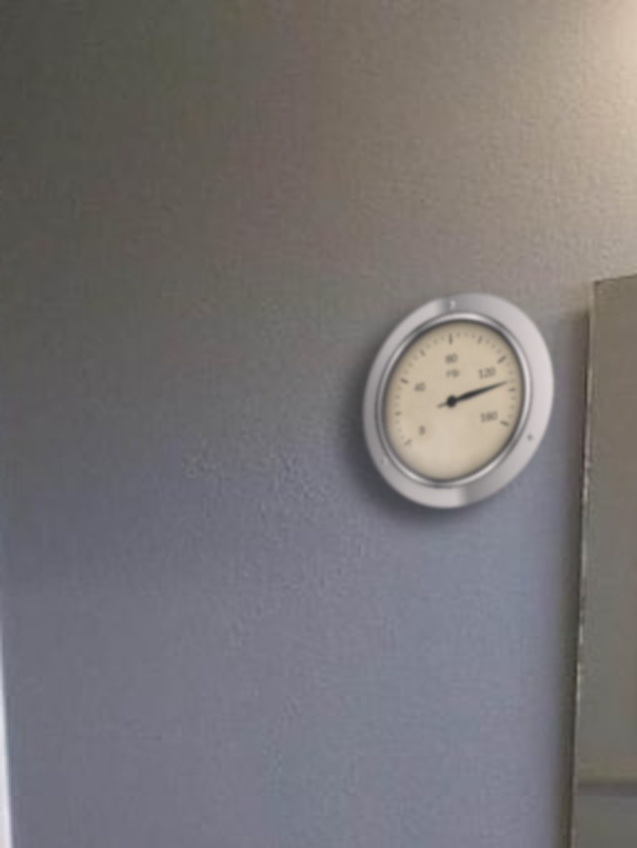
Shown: 135 psi
